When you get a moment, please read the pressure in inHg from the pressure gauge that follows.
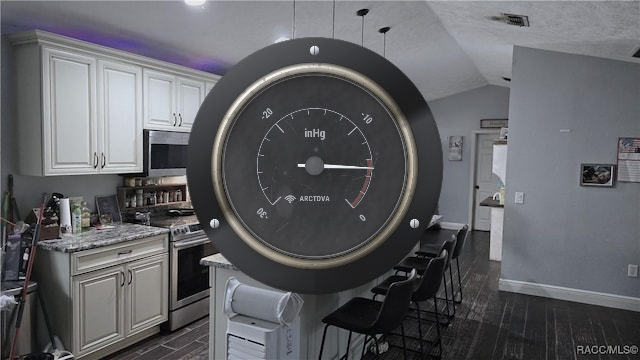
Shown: -5 inHg
